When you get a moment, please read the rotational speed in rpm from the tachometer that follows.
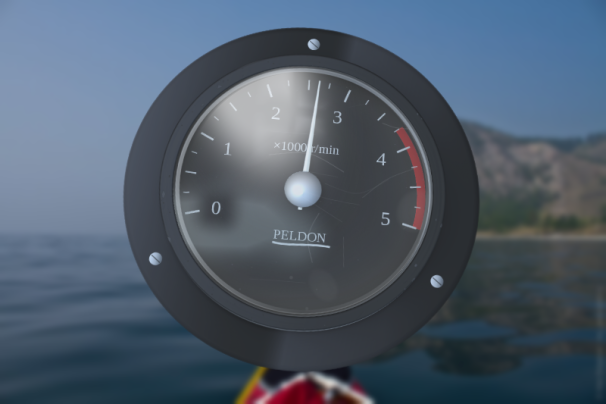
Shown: 2625 rpm
